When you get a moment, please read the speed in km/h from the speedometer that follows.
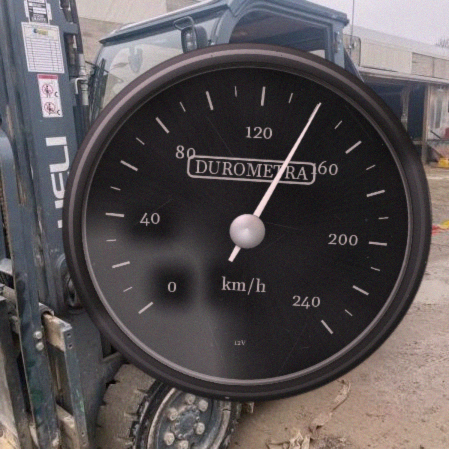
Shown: 140 km/h
